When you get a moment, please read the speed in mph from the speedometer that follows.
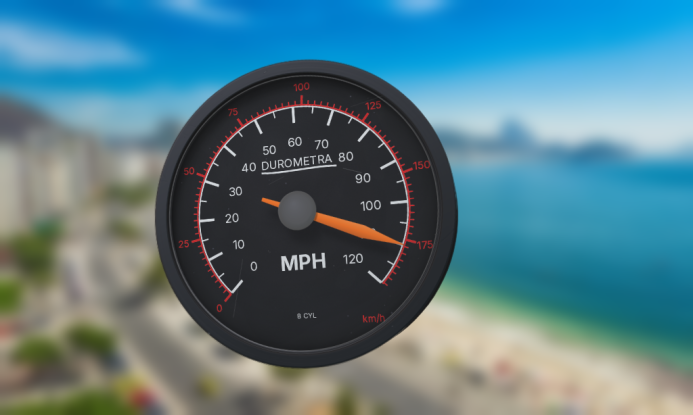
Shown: 110 mph
